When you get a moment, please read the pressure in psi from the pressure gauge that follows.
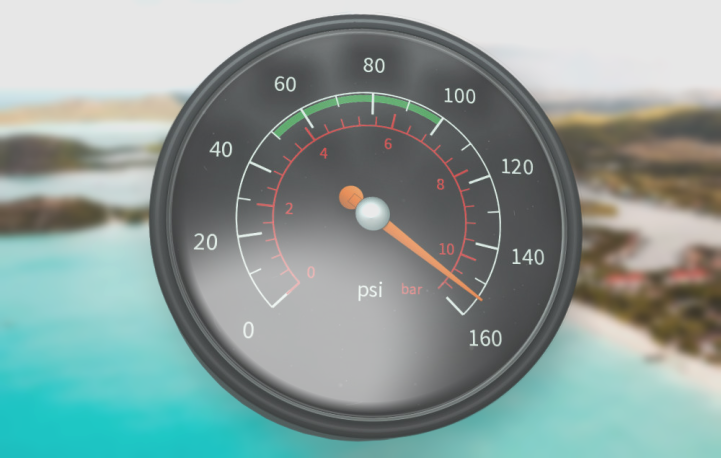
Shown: 155 psi
